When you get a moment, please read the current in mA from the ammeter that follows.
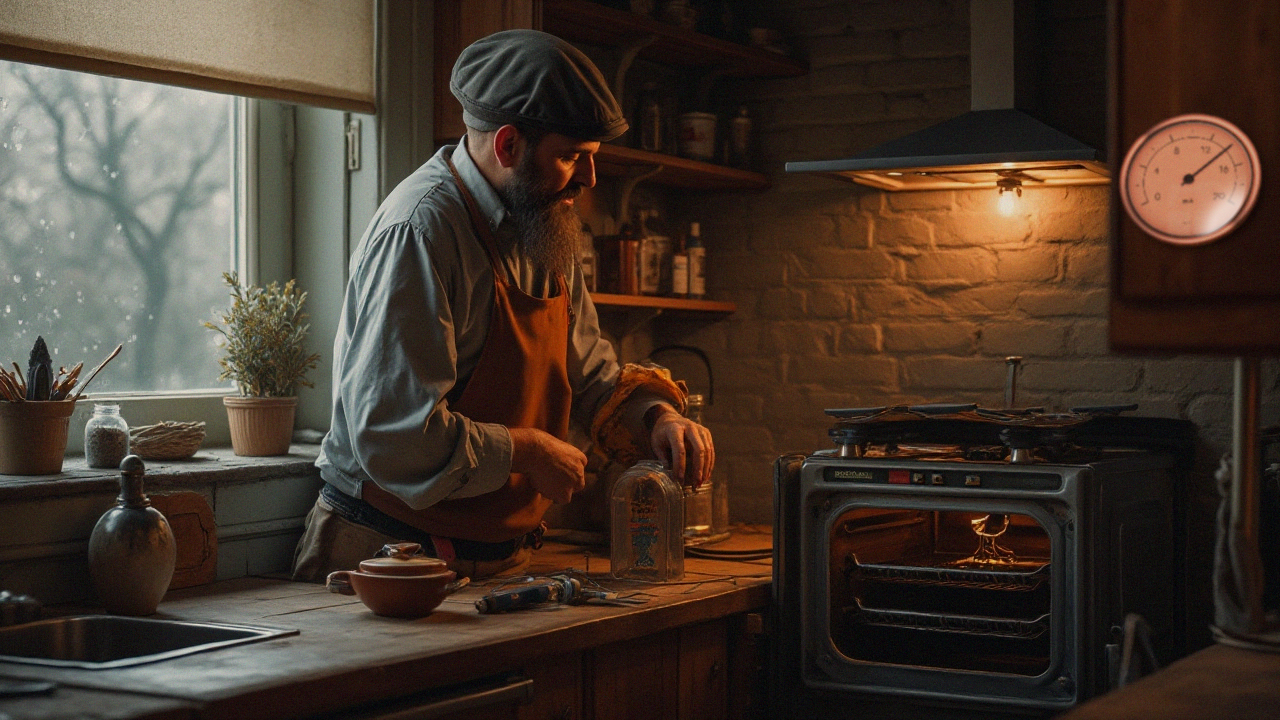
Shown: 14 mA
